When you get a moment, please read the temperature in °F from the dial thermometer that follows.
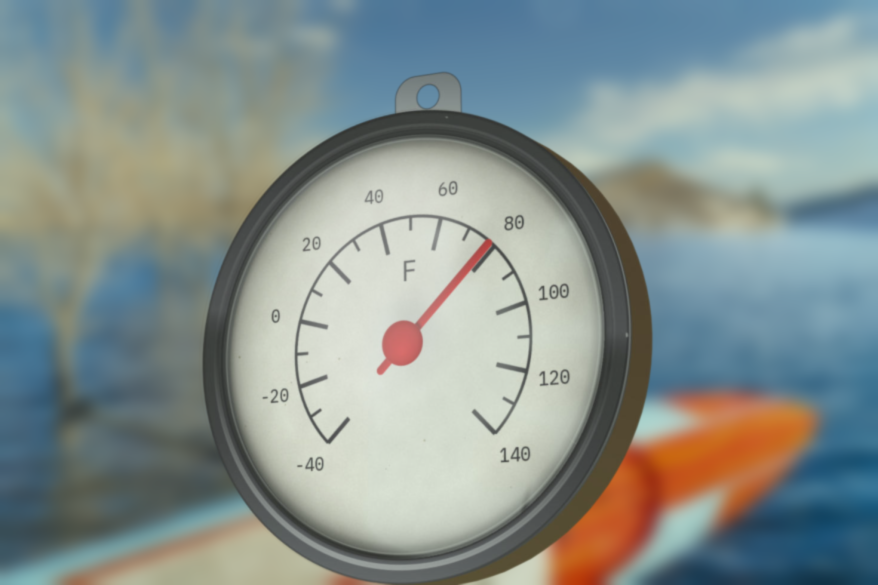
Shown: 80 °F
